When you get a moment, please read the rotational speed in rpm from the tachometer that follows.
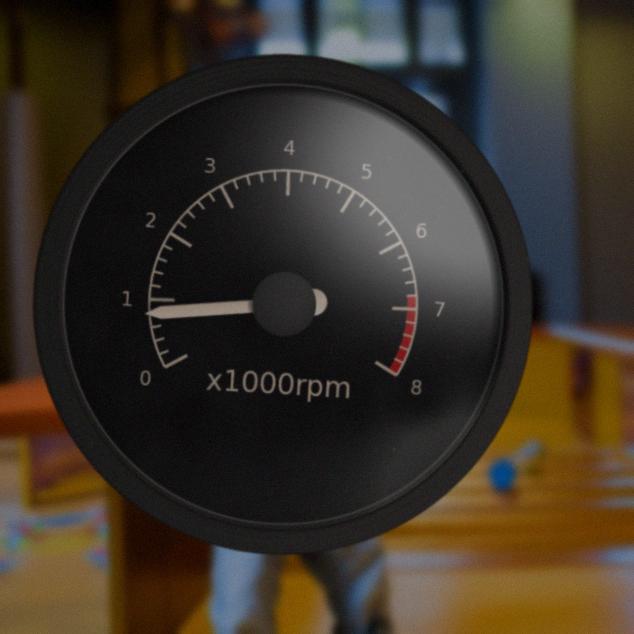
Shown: 800 rpm
